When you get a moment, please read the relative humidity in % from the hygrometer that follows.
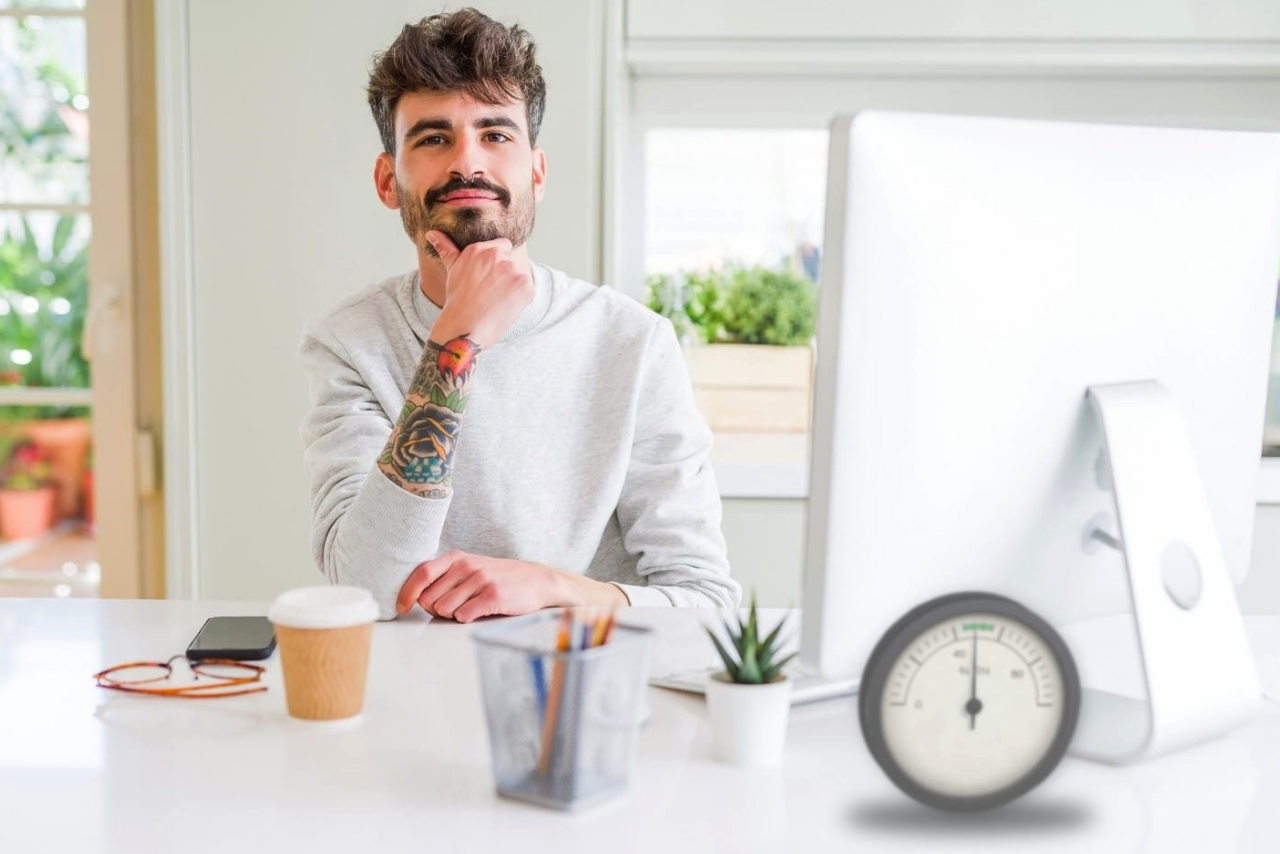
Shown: 48 %
